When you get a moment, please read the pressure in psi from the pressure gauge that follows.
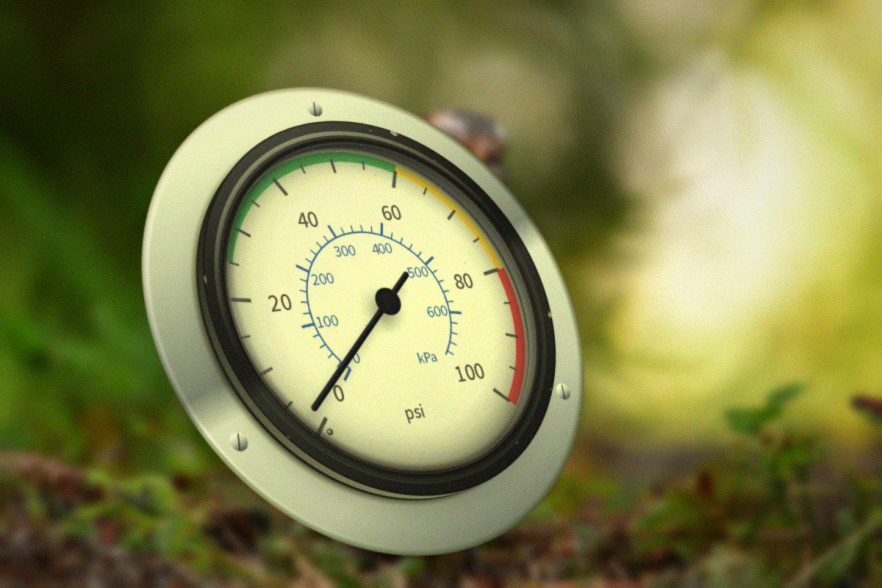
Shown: 2.5 psi
